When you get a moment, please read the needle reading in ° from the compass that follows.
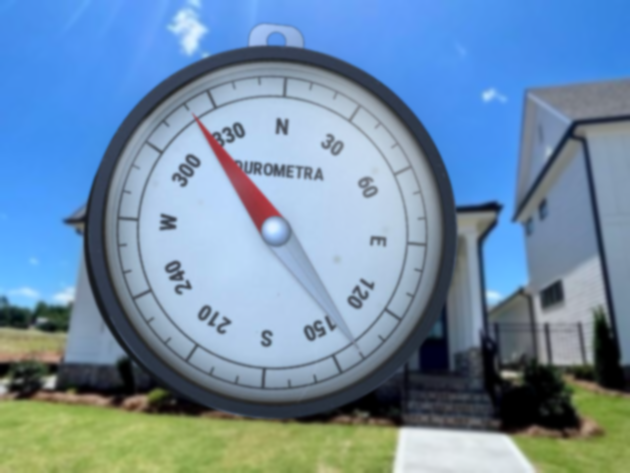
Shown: 320 °
